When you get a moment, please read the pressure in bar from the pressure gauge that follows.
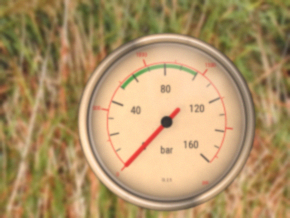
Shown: 0 bar
